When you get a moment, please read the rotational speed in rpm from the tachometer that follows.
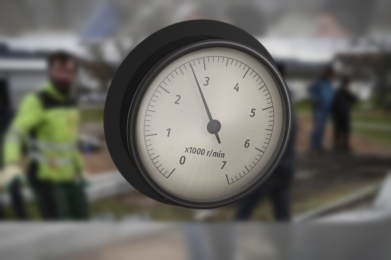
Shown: 2700 rpm
